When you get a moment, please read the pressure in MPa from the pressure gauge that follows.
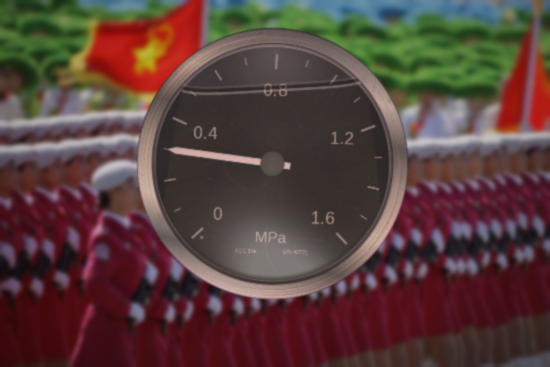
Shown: 0.3 MPa
